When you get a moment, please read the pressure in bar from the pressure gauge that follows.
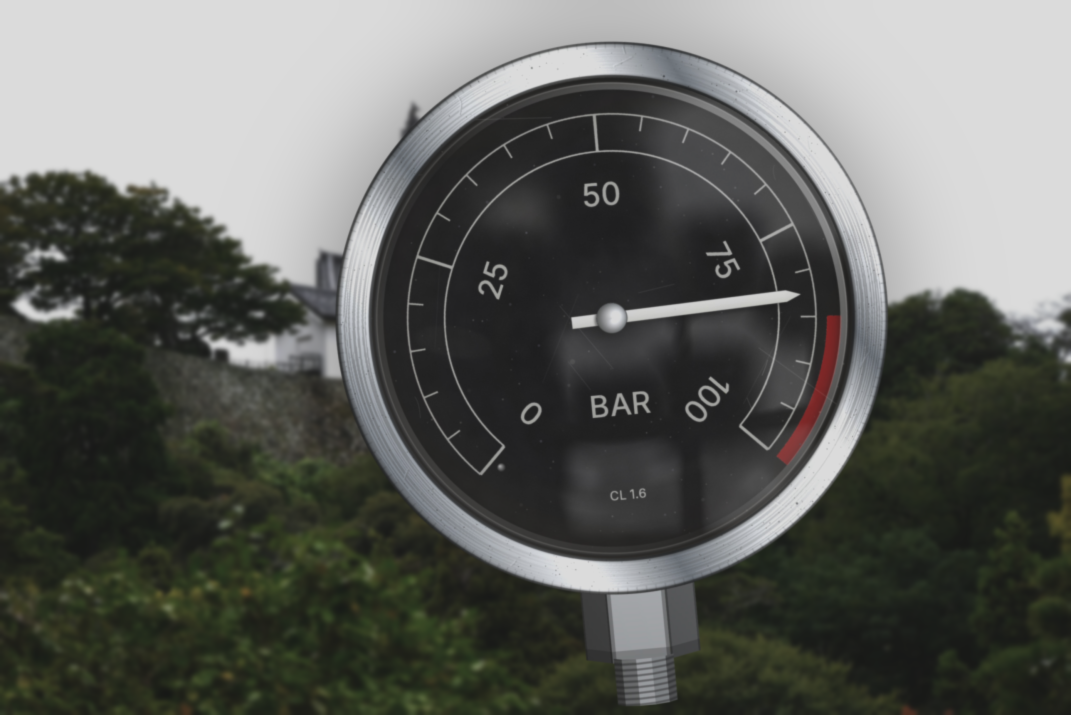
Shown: 82.5 bar
